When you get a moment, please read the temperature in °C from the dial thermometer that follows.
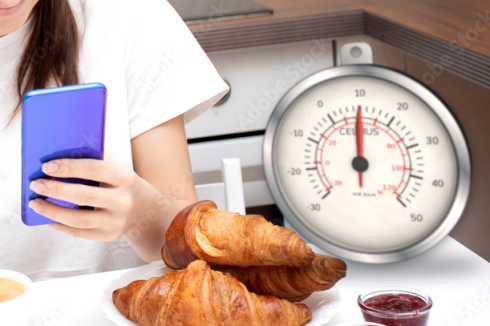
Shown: 10 °C
